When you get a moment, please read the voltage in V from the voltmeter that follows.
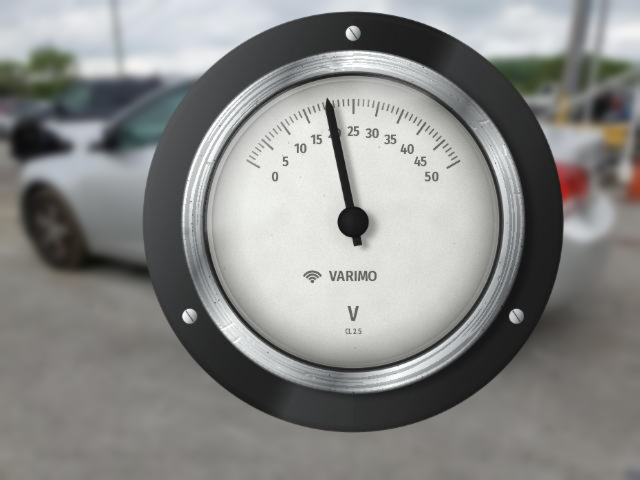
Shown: 20 V
